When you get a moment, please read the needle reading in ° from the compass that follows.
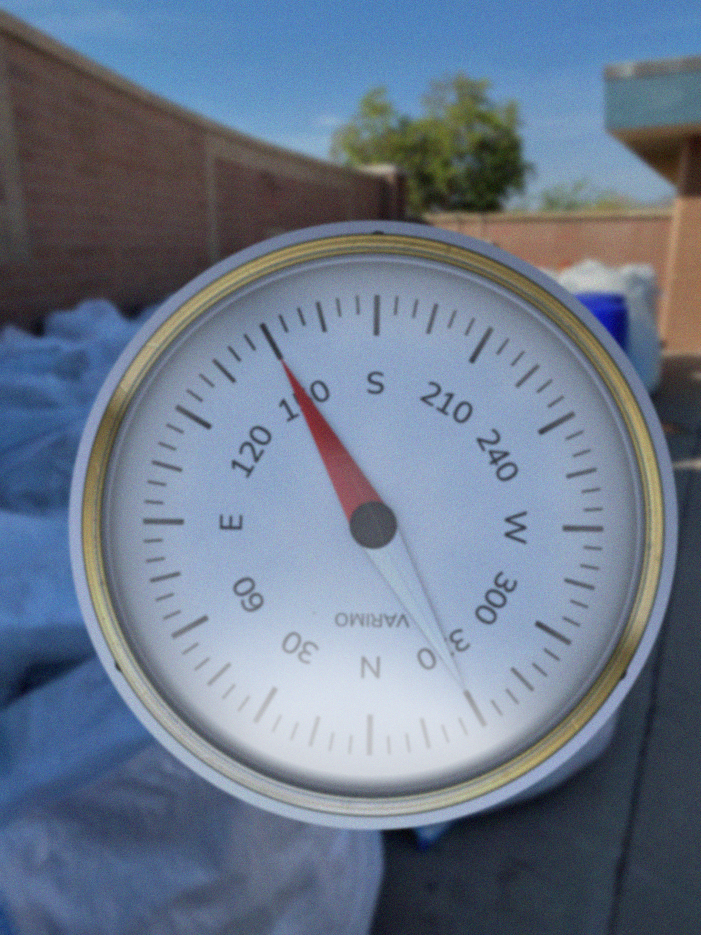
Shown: 150 °
